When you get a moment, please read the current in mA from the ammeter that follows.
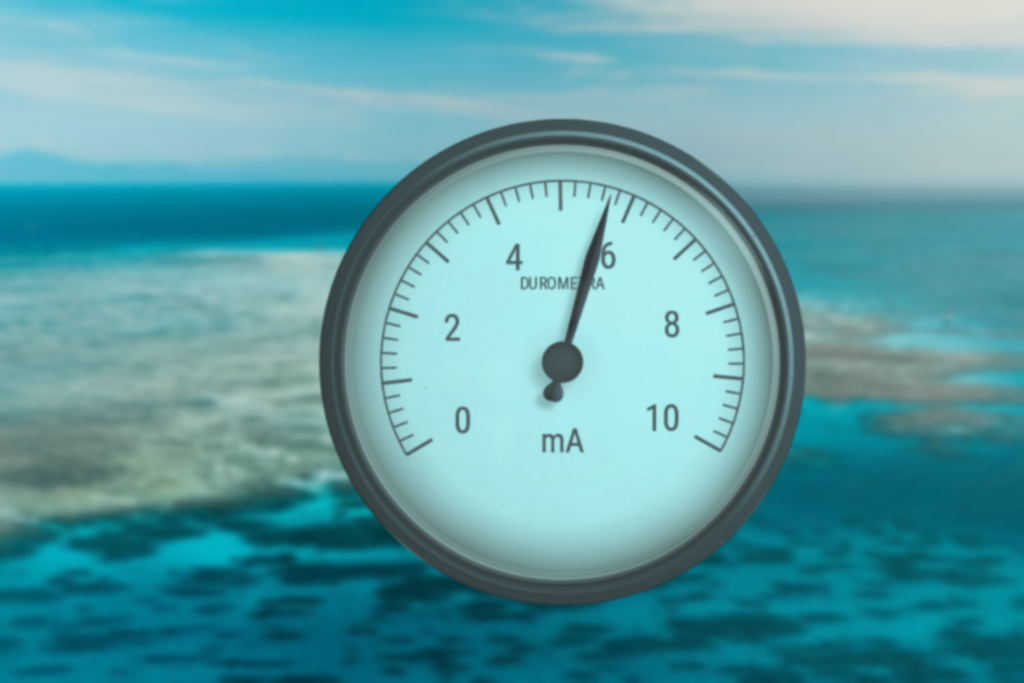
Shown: 5.7 mA
